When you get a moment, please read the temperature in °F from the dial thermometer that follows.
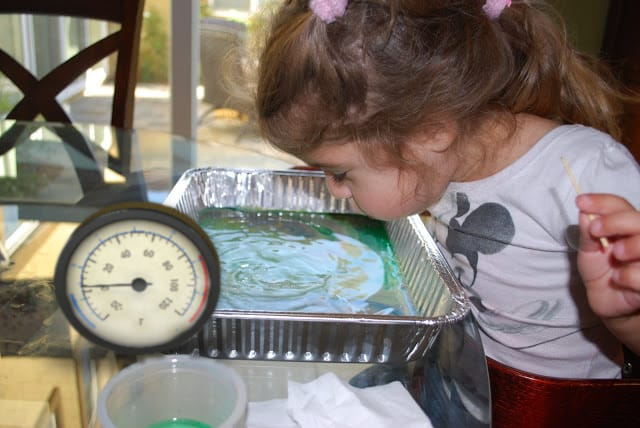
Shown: 4 °F
